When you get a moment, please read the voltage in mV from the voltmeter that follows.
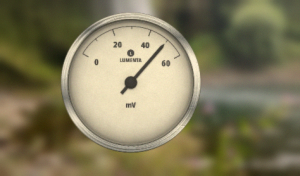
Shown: 50 mV
